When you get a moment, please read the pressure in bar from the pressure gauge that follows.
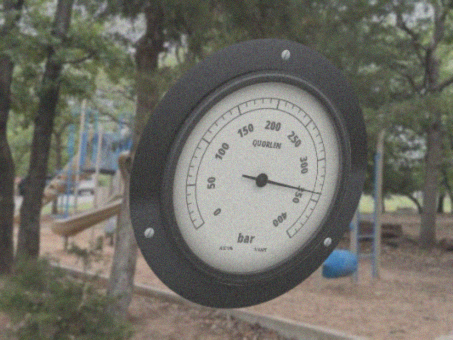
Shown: 340 bar
